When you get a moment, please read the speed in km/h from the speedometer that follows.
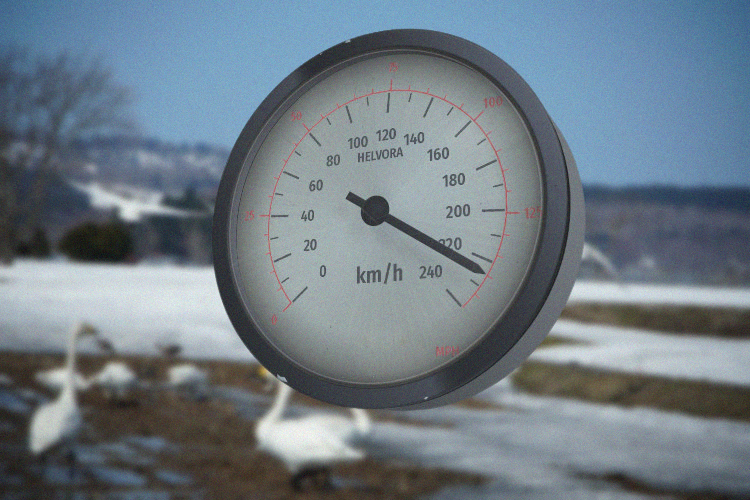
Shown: 225 km/h
